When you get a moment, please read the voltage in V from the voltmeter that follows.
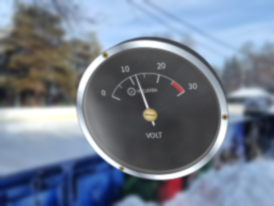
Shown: 12.5 V
